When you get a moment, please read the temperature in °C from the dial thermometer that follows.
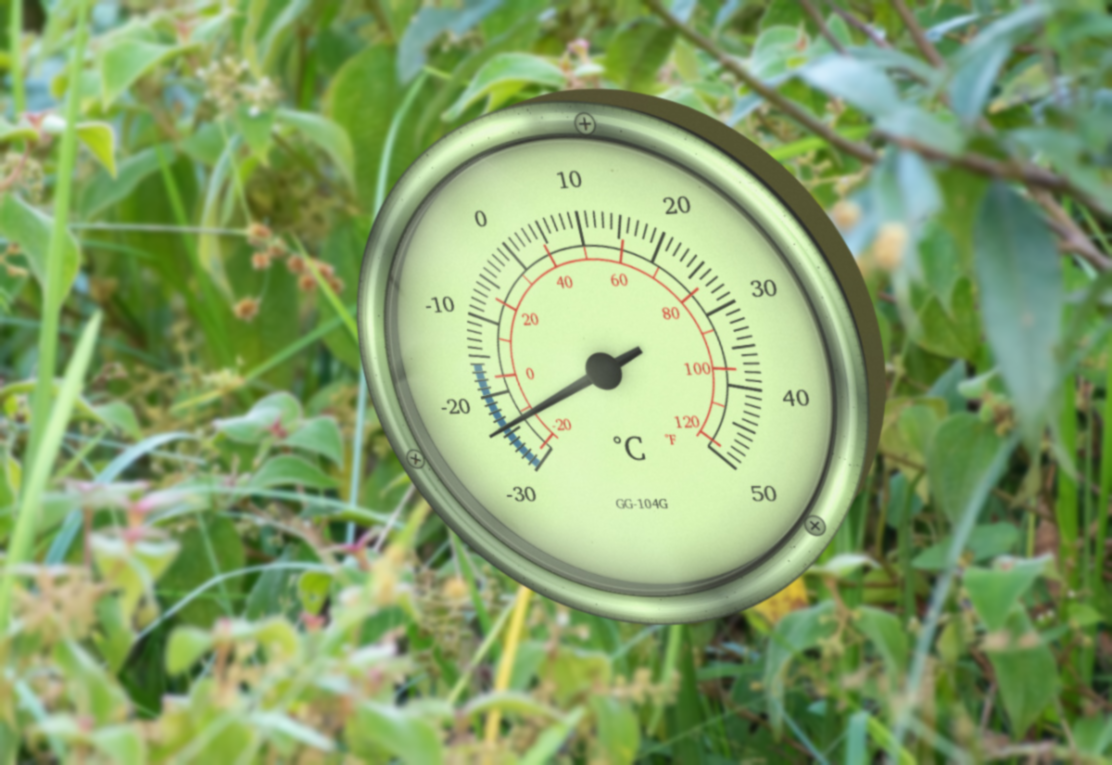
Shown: -24 °C
